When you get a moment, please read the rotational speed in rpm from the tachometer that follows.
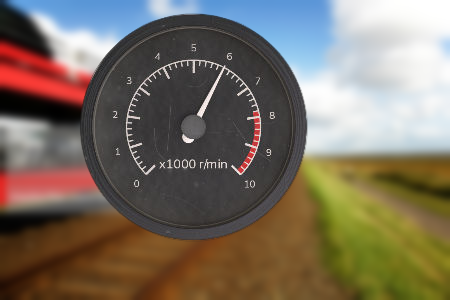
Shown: 6000 rpm
